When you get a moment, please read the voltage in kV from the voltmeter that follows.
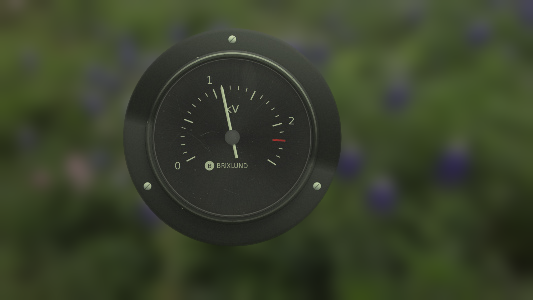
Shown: 1.1 kV
